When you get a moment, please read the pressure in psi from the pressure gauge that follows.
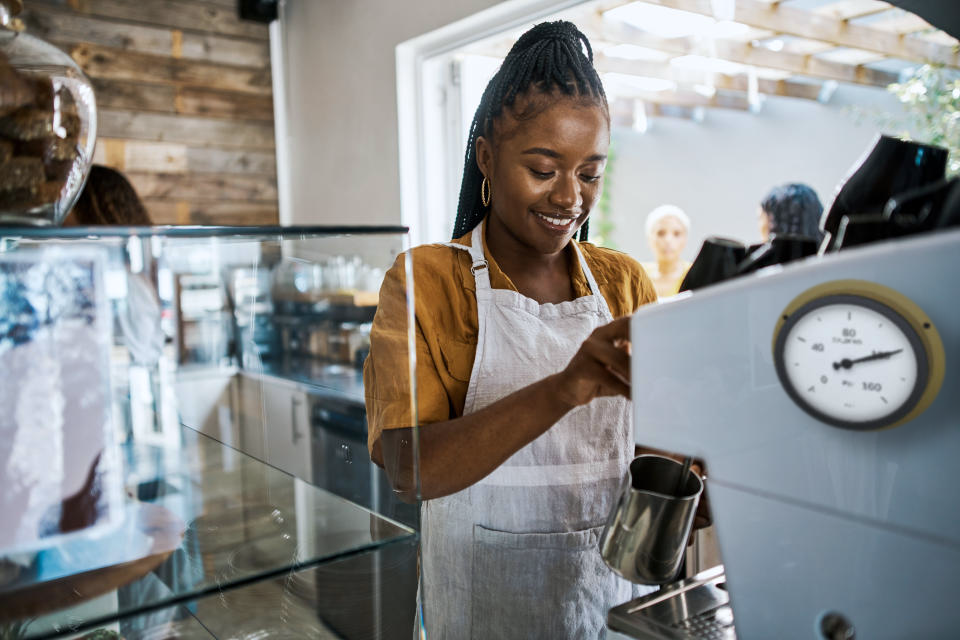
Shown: 120 psi
